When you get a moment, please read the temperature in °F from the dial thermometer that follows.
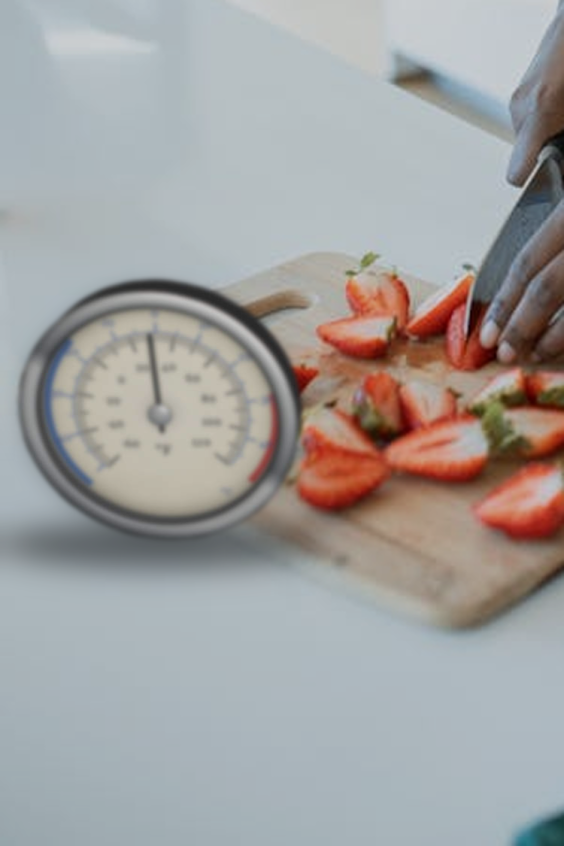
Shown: 30 °F
